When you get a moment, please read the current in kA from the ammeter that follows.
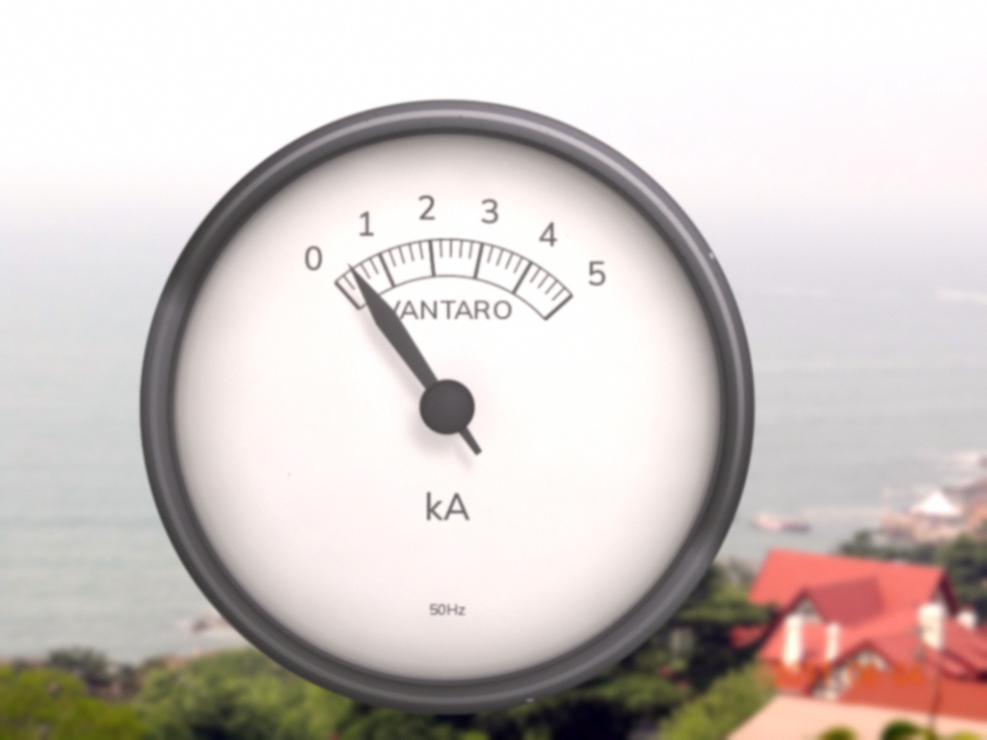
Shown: 0.4 kA
